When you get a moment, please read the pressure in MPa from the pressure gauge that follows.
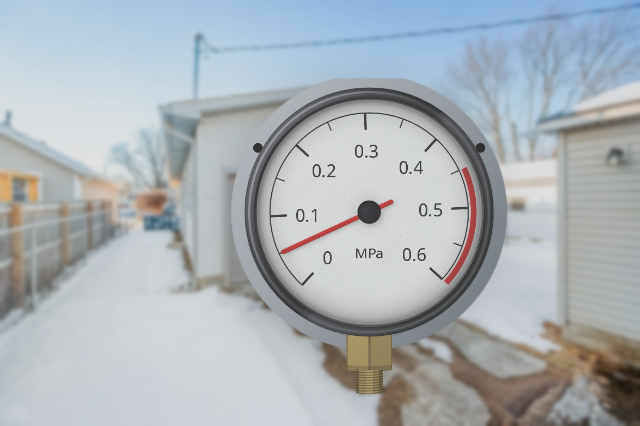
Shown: 0.05 MPa
